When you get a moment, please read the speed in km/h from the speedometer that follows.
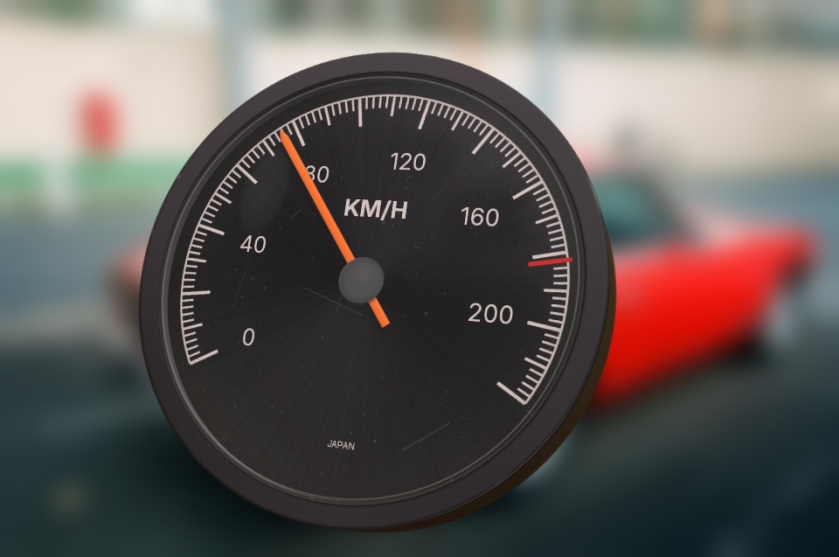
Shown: 76 km/h
